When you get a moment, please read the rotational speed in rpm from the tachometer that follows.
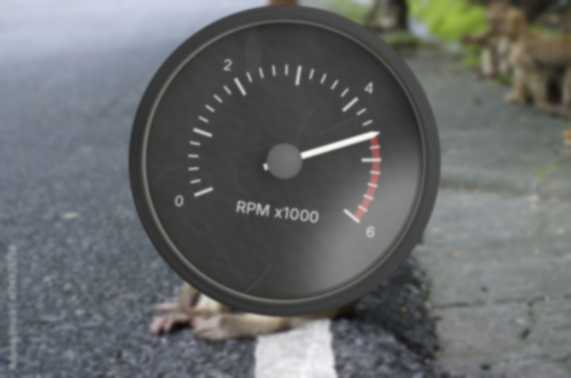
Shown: 4600 rpm
